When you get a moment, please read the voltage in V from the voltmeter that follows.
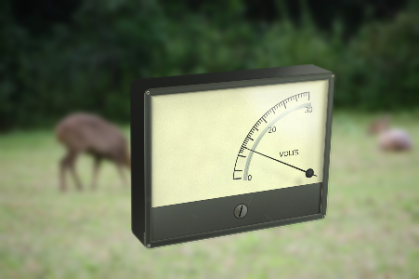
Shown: 12.5 V
